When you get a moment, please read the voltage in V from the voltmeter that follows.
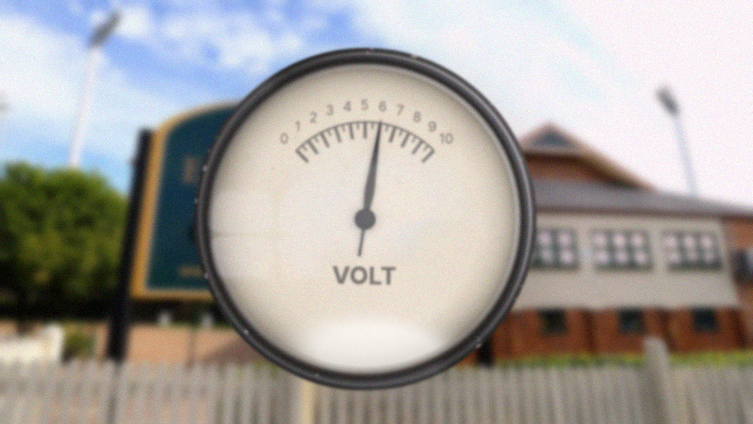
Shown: 6 V
